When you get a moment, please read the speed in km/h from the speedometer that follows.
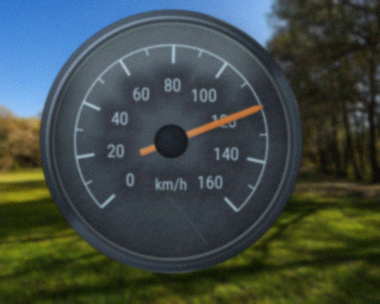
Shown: 120 km/h
